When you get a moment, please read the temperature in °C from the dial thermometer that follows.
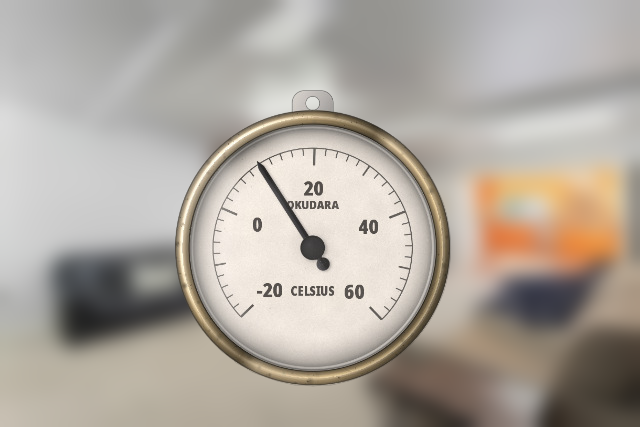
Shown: 10 °C
